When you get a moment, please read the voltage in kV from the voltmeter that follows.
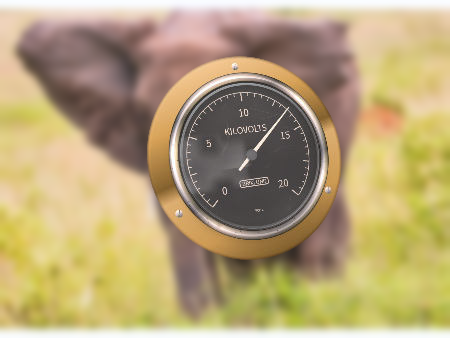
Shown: 13.5 kV
